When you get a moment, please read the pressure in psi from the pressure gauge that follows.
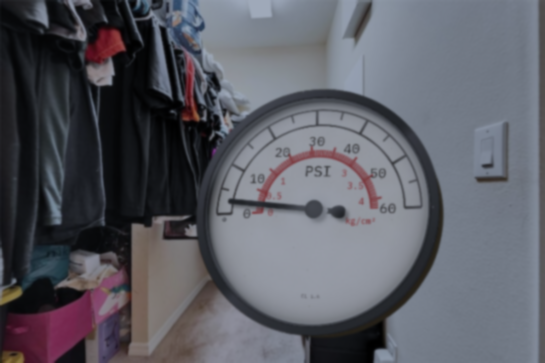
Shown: 2.5 psi
